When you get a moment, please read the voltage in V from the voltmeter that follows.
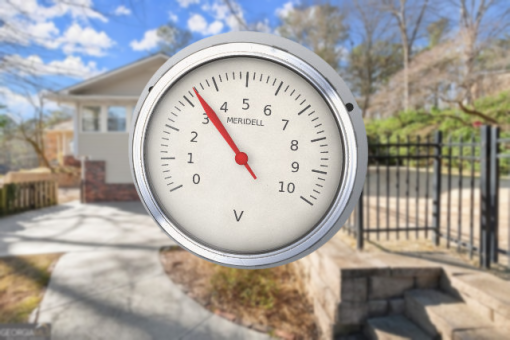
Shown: 3.4 V
